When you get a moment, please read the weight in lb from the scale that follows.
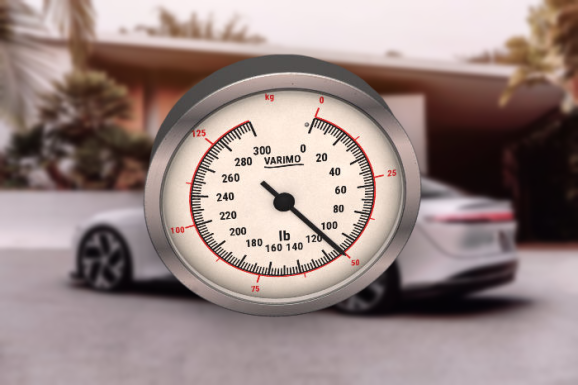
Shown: 110 lb
